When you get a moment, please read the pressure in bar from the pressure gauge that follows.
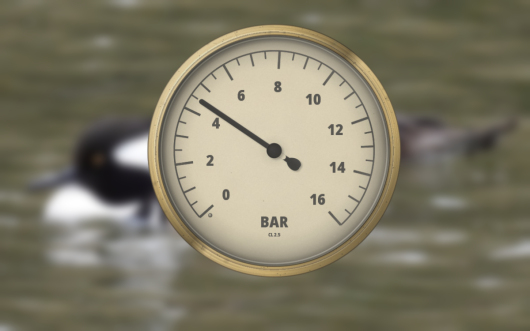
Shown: 4.5 bar
